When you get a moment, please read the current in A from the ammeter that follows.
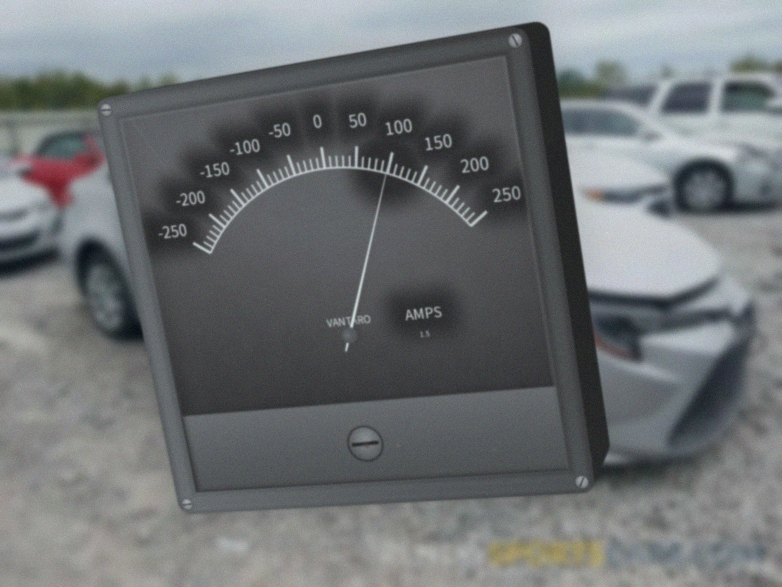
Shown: 100 A
